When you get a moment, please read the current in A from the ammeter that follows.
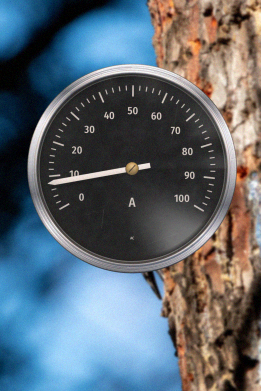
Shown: 8 A
